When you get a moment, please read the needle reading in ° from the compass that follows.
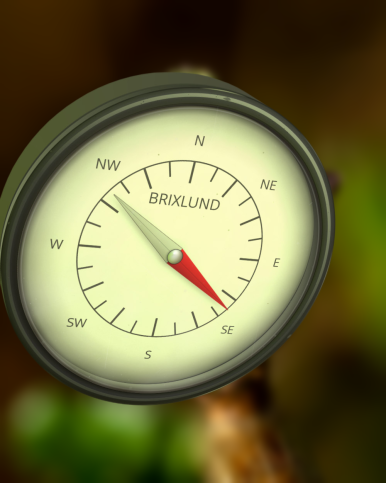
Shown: 127.5 °
